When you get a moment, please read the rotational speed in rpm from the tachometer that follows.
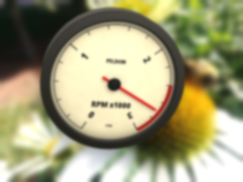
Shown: 2700 rpm
